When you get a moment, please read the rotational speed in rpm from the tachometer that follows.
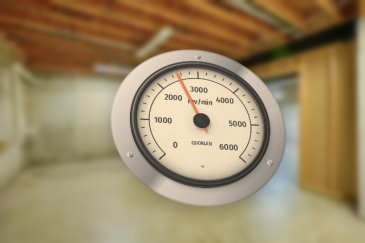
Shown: 2500 rpm
